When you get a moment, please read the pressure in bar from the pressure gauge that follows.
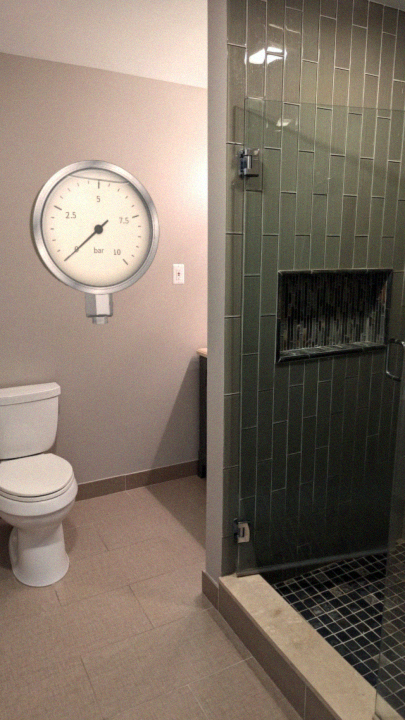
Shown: 0 bar
